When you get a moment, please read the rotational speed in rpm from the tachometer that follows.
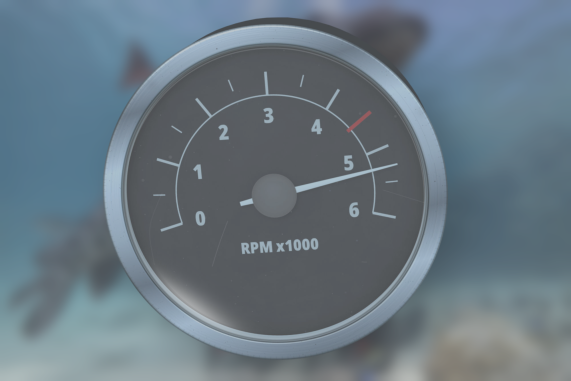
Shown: 5250 rpm
